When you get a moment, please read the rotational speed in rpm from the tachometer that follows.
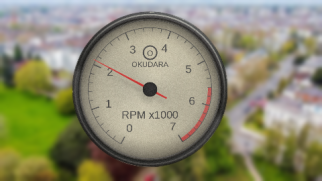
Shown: 2100 rpm
